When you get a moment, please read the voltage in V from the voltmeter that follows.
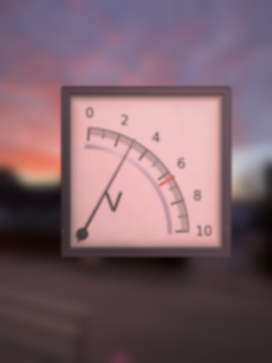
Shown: 3 V
